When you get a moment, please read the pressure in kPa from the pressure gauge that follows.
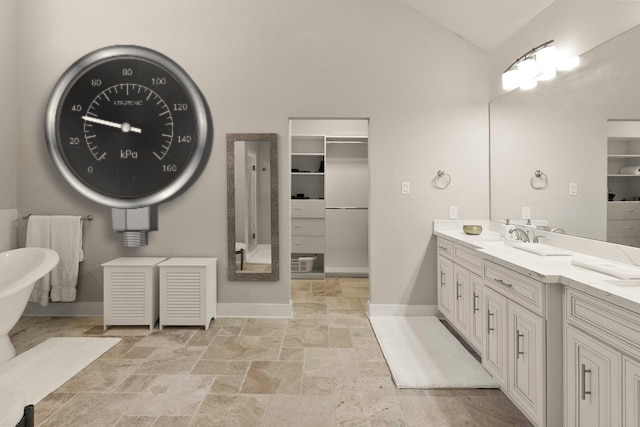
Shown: 35 kPa
